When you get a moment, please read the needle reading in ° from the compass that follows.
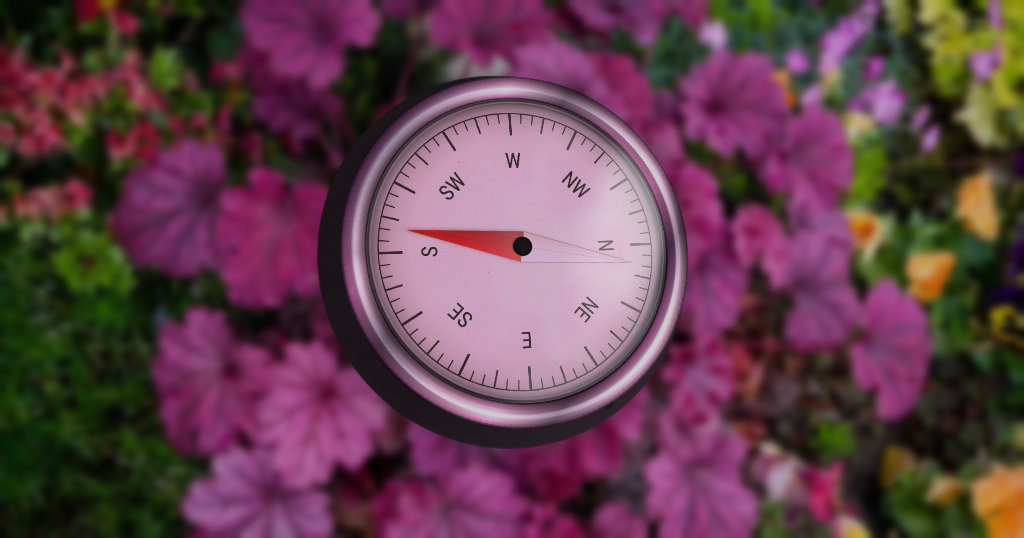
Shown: 190 °
